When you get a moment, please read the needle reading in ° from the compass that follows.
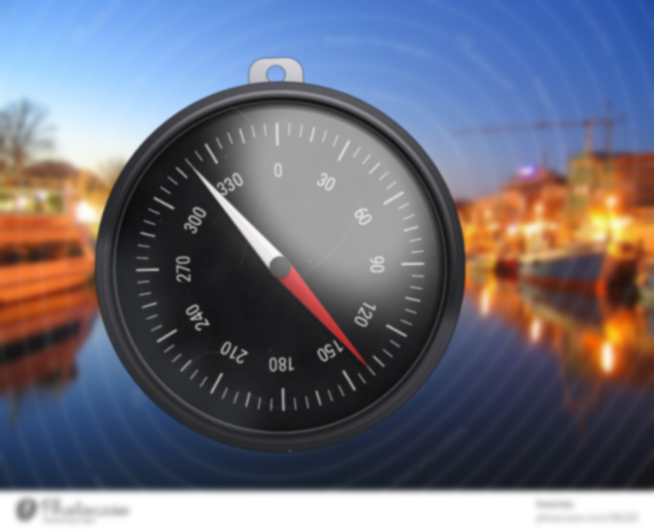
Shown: 140 °
